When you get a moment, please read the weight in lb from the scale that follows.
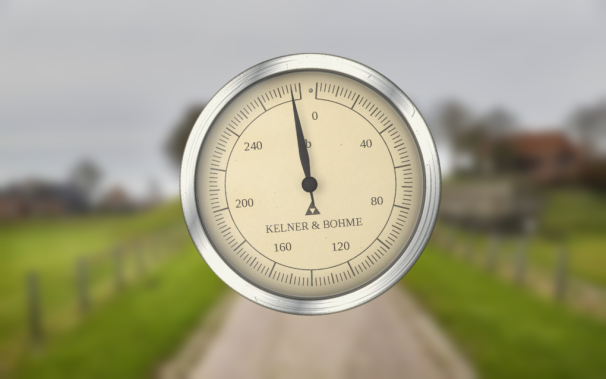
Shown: 276 lb
